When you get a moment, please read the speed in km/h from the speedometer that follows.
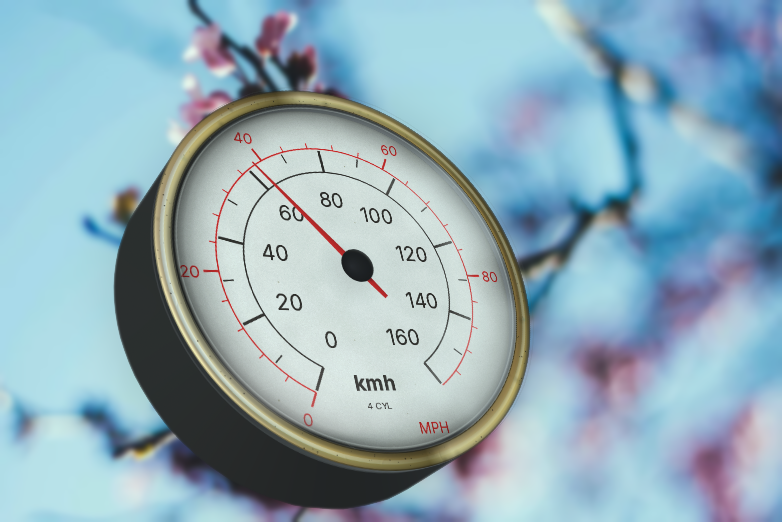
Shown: 60 km/h
